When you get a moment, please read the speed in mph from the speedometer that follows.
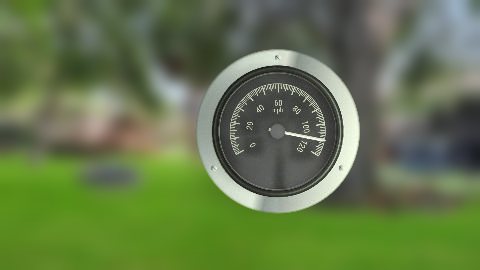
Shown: 110 mph
